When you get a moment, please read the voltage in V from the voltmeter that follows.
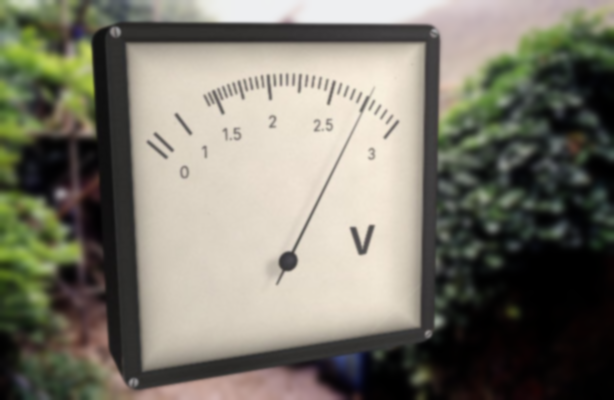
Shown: 2.75 V
